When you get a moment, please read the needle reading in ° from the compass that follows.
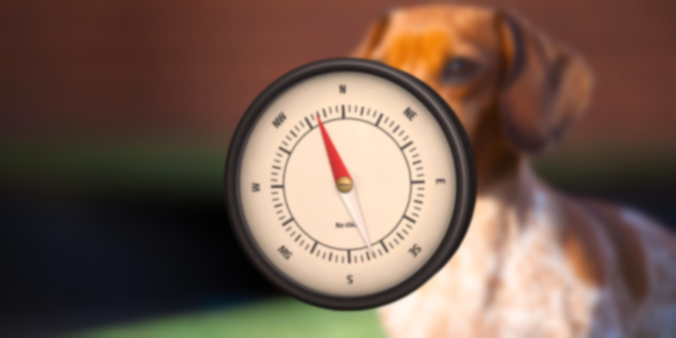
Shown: 340 °
